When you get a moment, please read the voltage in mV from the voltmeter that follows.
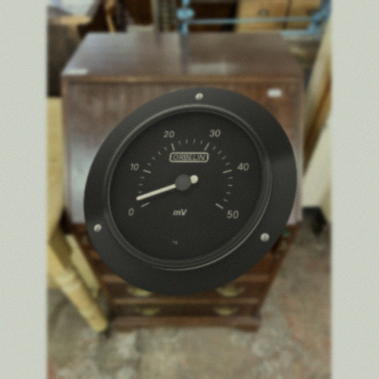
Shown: 2 mV
